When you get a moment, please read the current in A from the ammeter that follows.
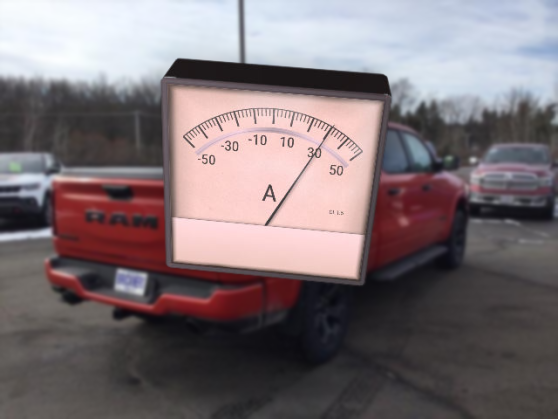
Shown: 30 A
